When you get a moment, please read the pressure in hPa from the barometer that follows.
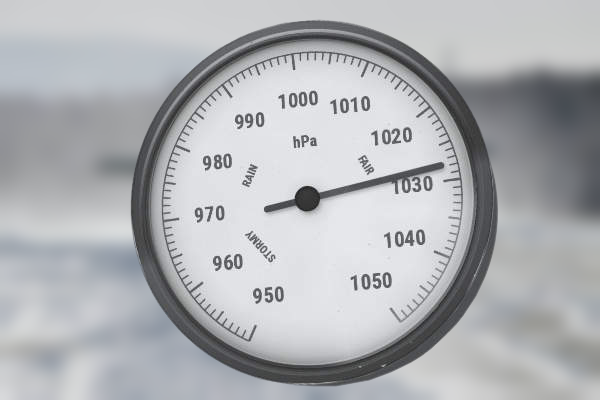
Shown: 1028 hPa
